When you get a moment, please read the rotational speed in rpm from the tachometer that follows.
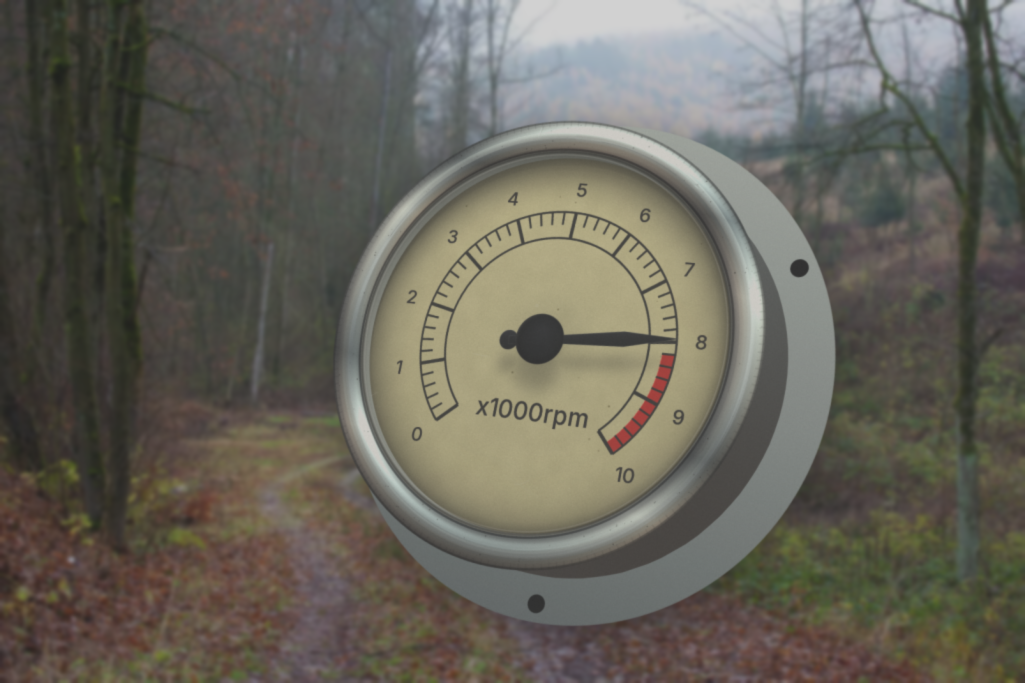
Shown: 8000 rpm
